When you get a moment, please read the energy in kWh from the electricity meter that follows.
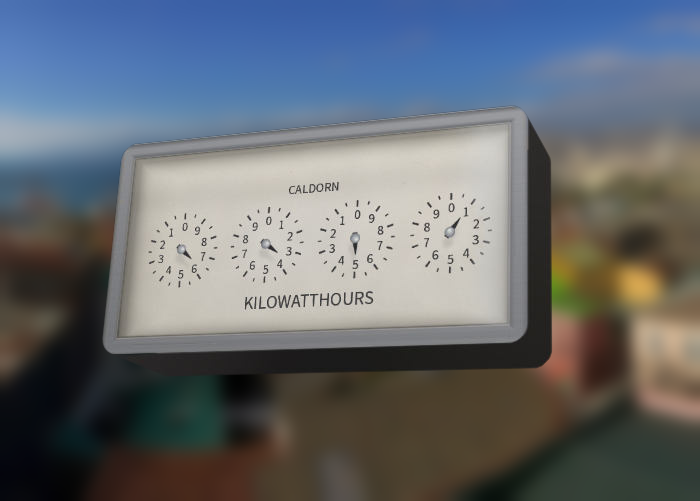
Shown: 6351 kWh
